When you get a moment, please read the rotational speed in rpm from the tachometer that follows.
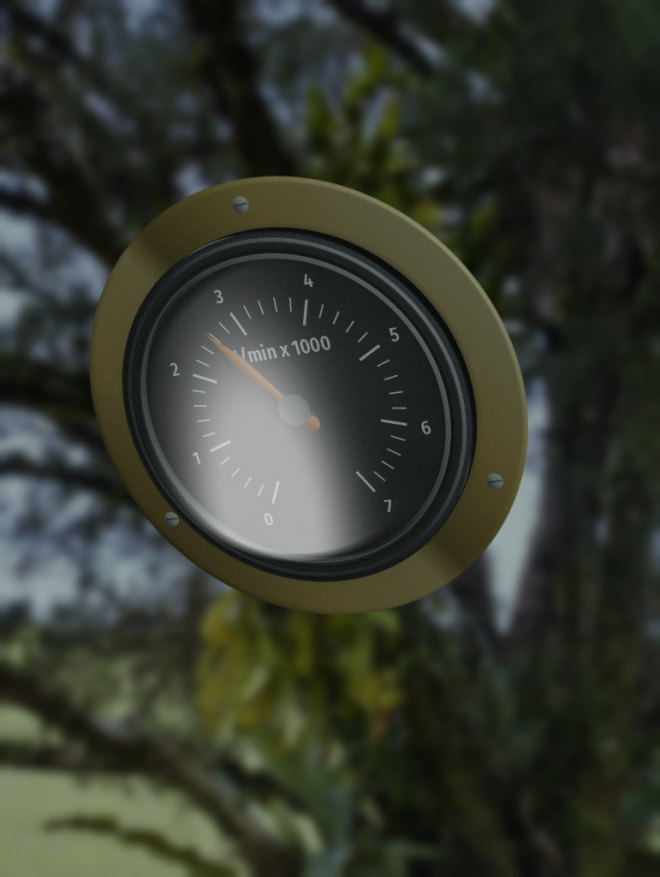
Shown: 2600 rpm
